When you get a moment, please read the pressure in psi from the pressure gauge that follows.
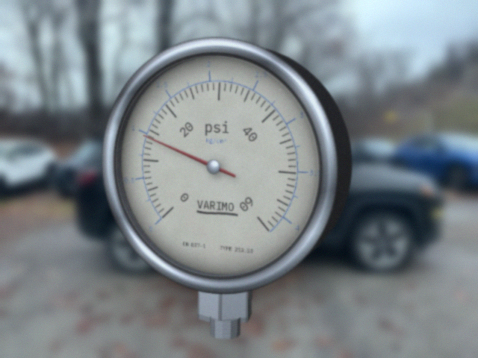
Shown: 14 psi
